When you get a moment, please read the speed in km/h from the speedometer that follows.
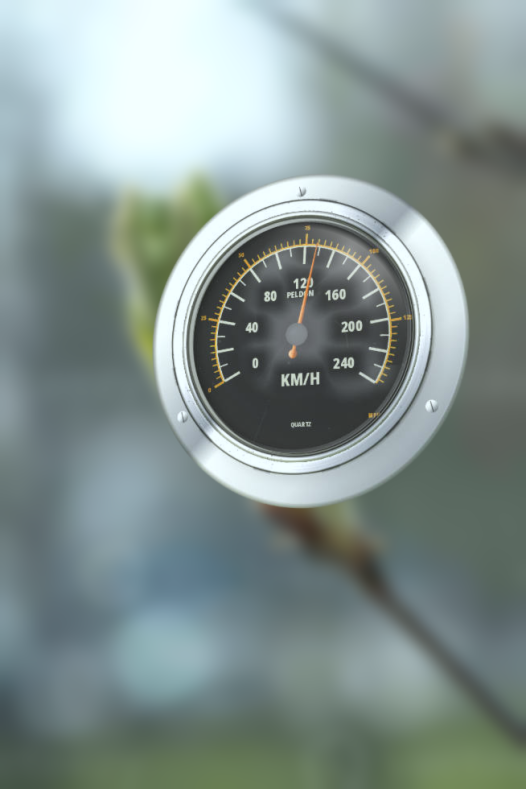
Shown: 130 km/h
